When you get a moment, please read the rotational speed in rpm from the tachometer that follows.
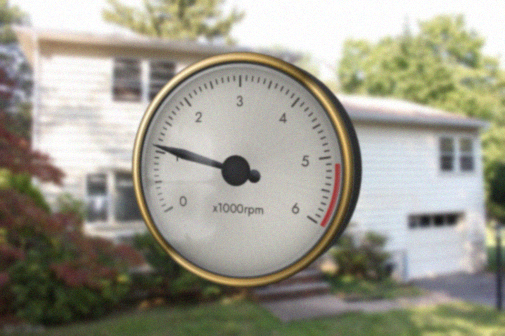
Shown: 1100 rpm
